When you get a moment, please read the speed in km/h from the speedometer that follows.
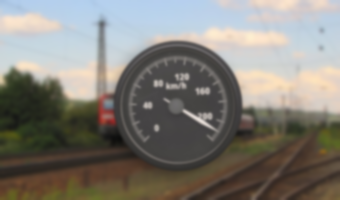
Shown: 210 km/h
